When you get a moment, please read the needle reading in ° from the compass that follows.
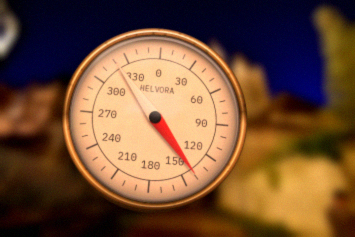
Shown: 140 °
